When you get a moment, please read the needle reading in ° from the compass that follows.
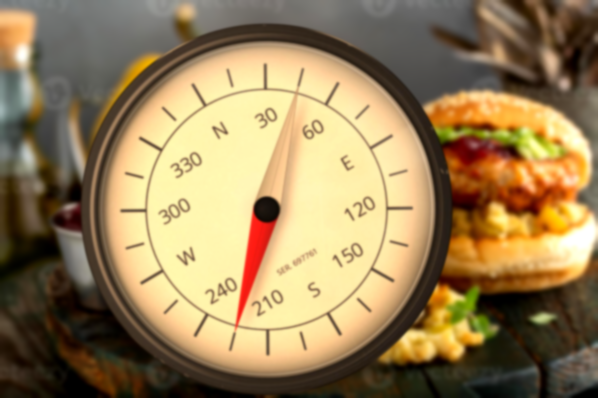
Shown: 225 °
